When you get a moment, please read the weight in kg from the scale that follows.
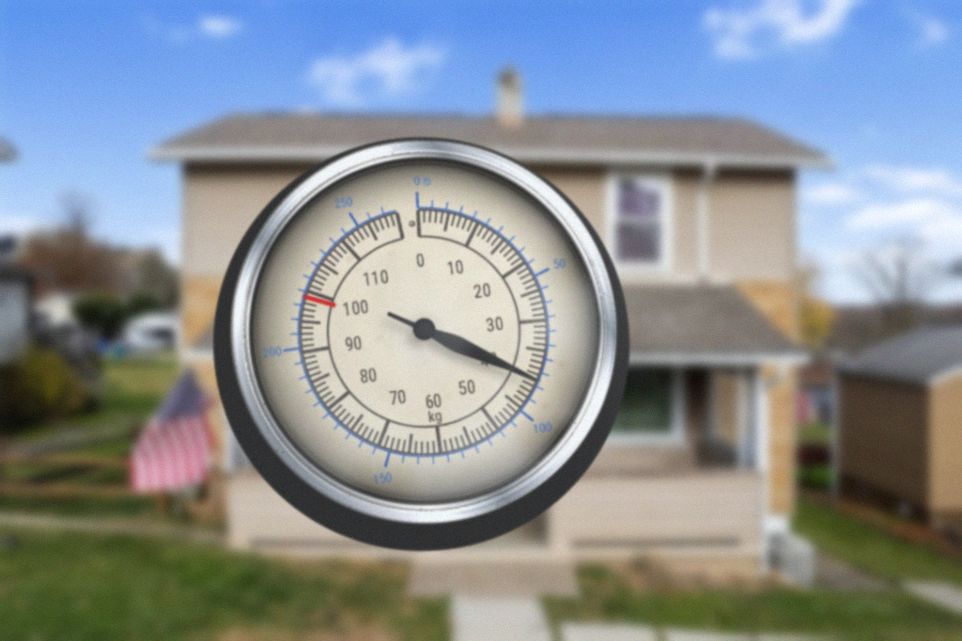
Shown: 40 kg
